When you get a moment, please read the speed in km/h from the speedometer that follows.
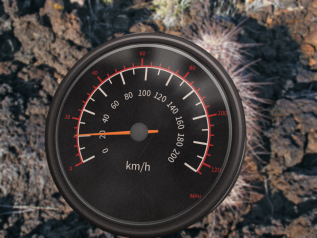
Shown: 20 km/h
